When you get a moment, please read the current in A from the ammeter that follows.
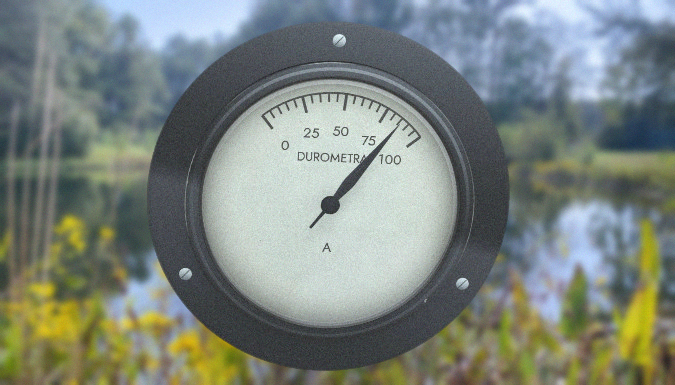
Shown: 85 A
